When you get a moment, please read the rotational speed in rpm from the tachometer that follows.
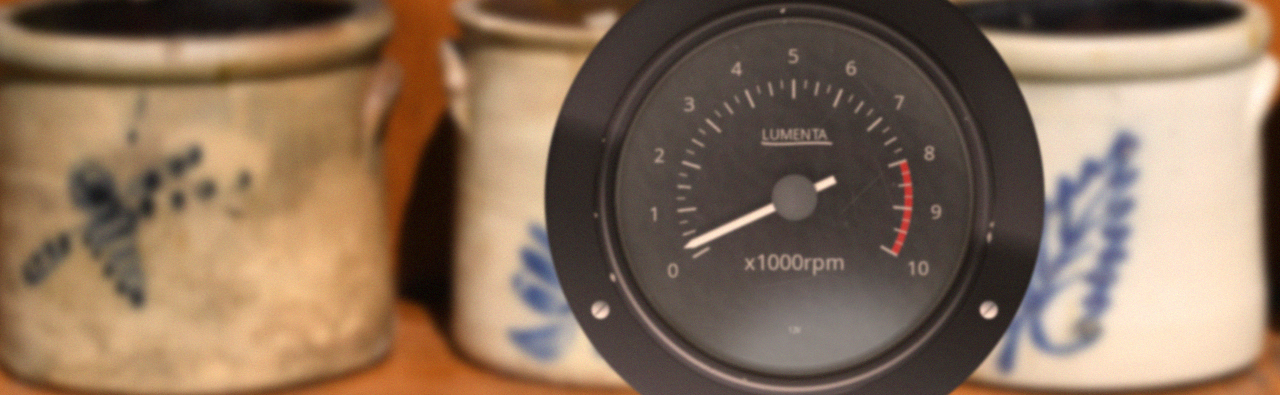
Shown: 250 rpm
